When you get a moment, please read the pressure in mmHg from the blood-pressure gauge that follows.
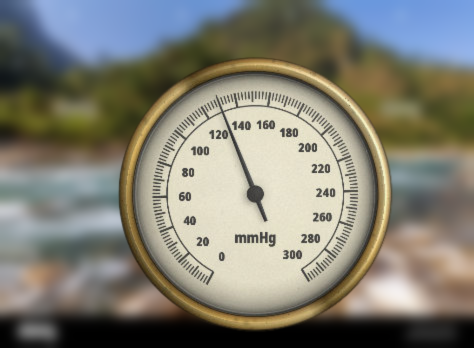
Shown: 130 mmHg
